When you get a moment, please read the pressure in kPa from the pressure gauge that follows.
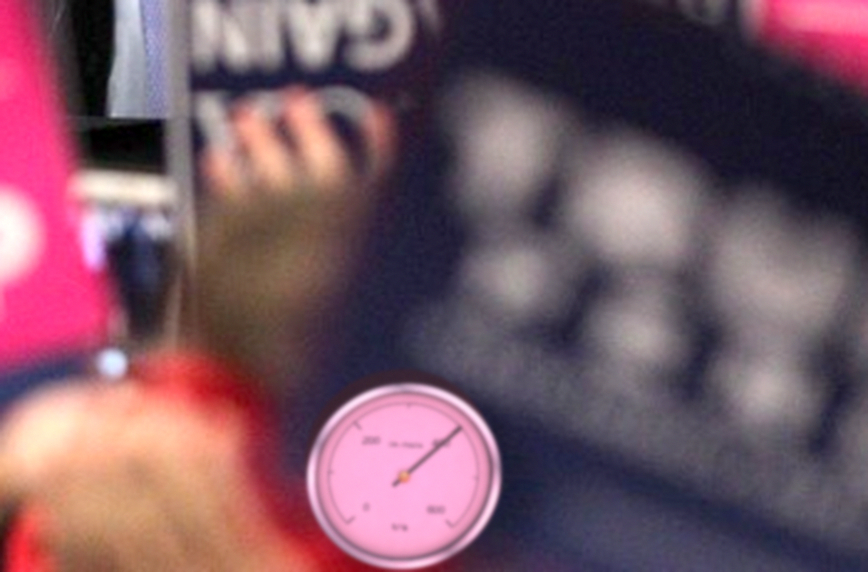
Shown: 400 kPa
